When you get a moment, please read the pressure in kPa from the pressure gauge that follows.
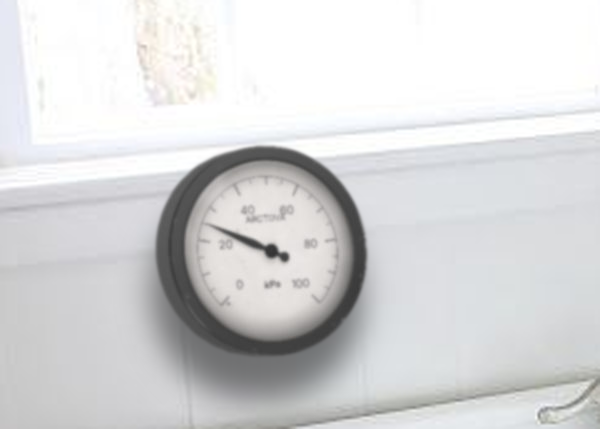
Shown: 25 kPa
